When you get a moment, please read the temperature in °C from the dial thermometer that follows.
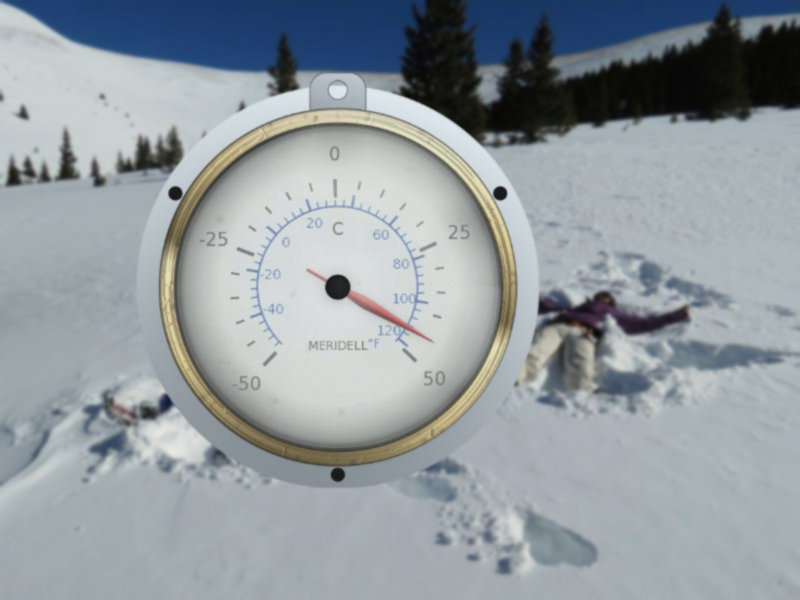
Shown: 45 °C
